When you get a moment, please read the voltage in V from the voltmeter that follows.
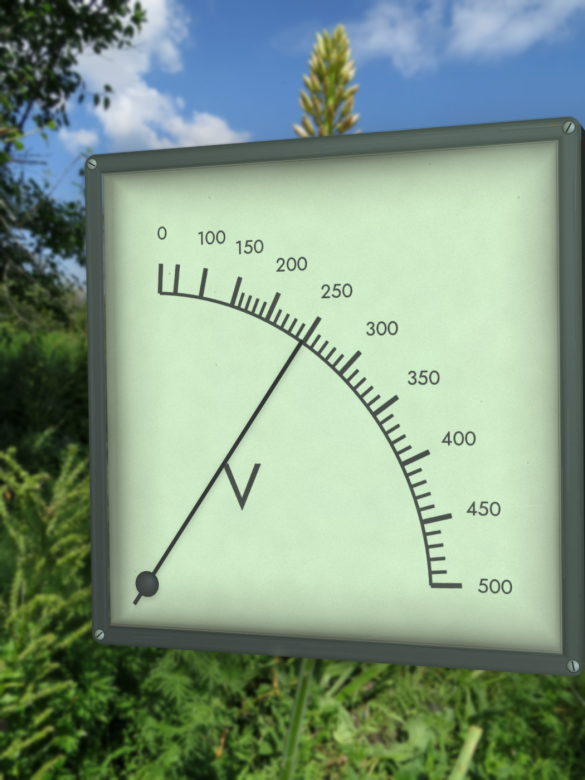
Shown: 250 V
